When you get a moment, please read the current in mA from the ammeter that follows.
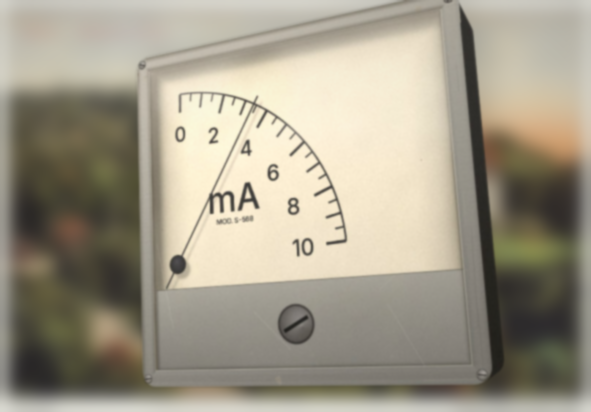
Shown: 3.5 mA
